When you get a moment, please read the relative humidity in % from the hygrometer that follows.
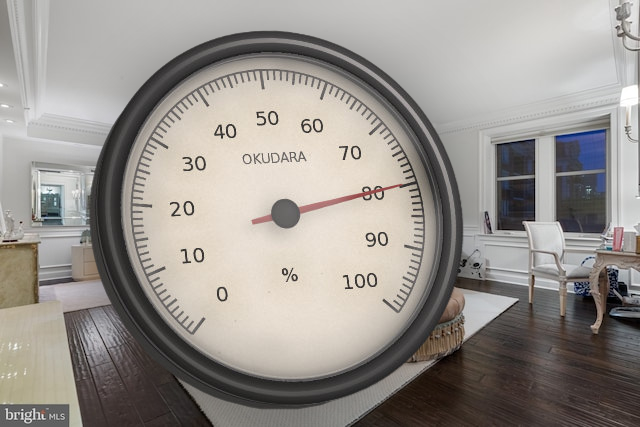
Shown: 80 %
